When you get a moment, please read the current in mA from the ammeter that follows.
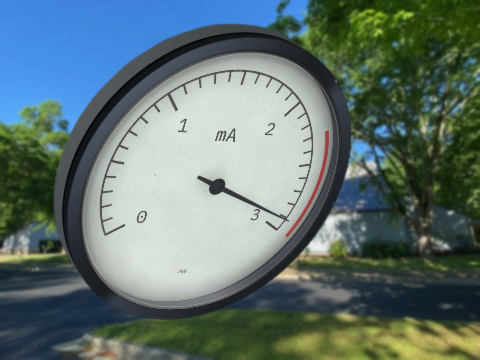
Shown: 2.9 mA
